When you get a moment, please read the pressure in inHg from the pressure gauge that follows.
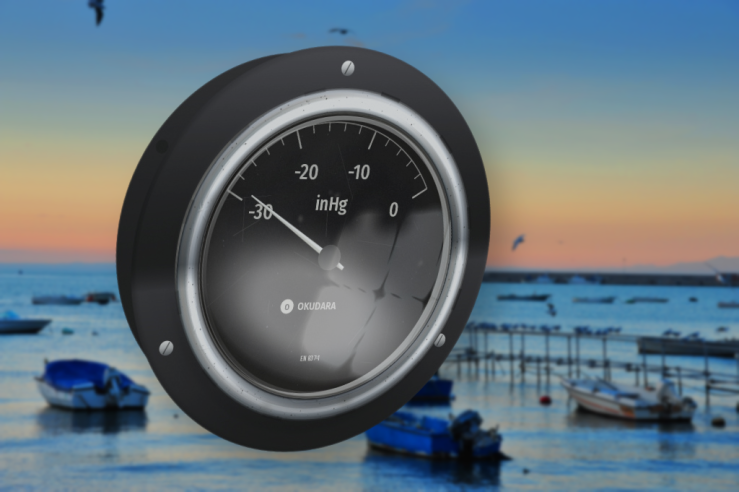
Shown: -29 inHg
